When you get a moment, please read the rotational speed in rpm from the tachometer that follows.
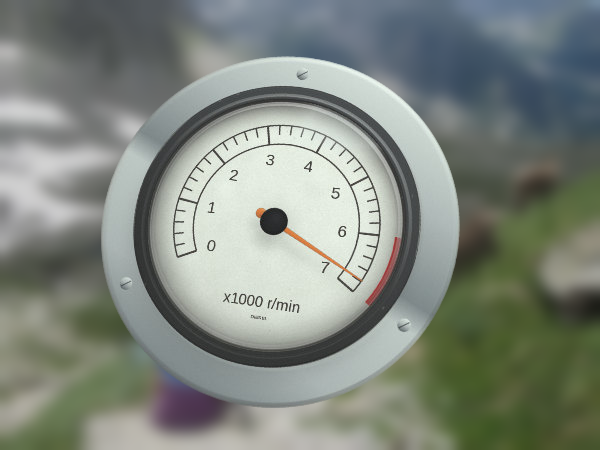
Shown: 6800 rpm
